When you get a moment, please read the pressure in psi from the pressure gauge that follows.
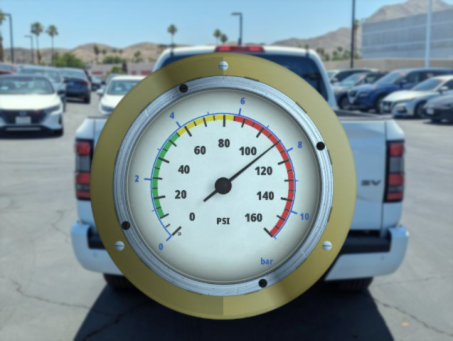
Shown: 110 psi
